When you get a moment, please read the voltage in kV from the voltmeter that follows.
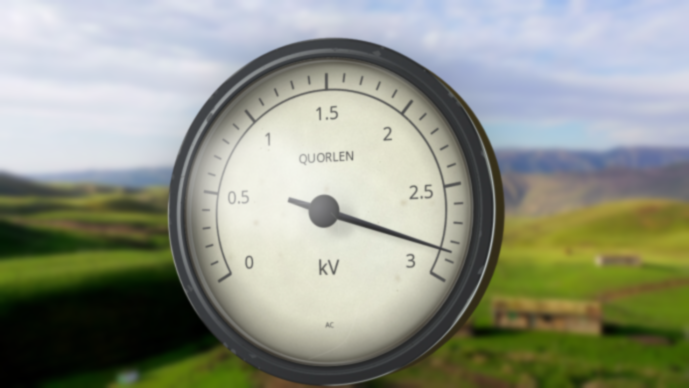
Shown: 2.85 kV
